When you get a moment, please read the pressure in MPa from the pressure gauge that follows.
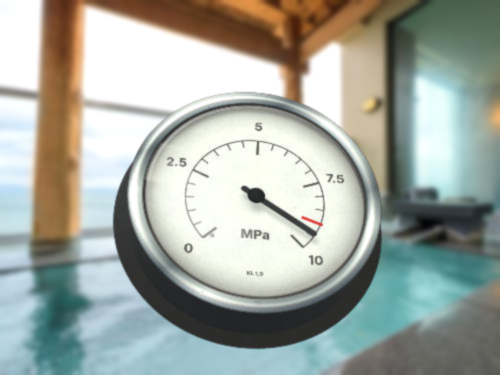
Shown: 9.5 MPa
